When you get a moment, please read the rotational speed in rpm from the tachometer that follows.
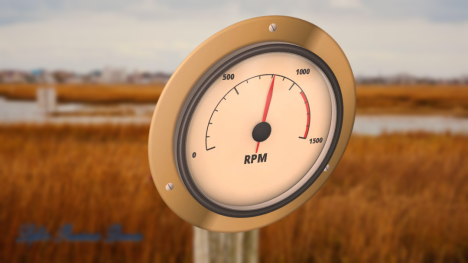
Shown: 800 rpm
